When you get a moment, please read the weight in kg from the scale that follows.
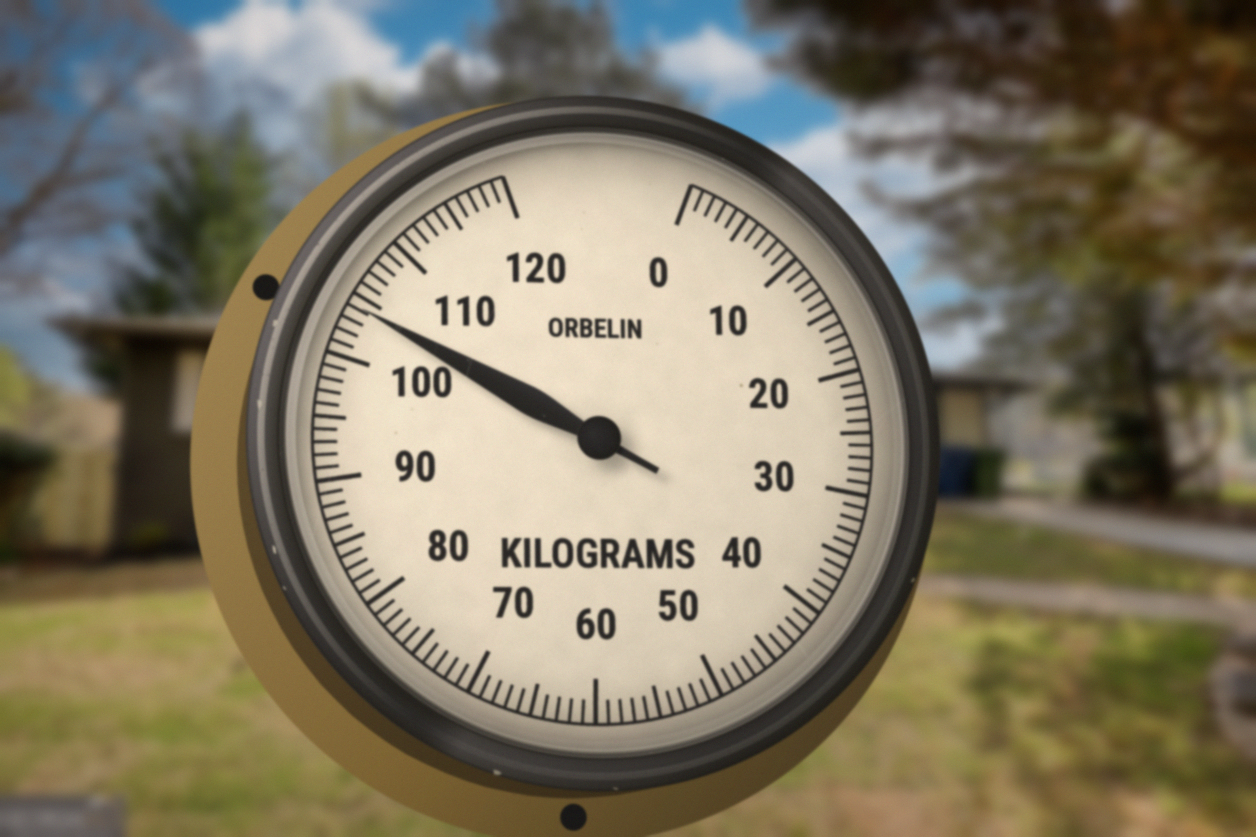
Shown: 104 kg
